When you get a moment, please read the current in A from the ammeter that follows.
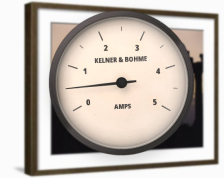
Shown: 0.5 A
